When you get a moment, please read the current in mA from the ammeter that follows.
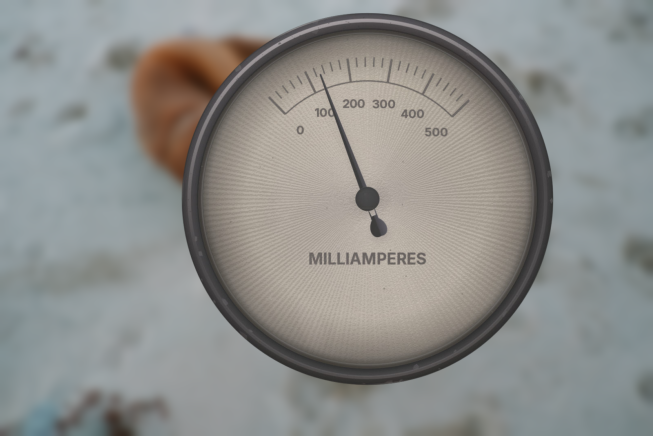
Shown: 130 mA
